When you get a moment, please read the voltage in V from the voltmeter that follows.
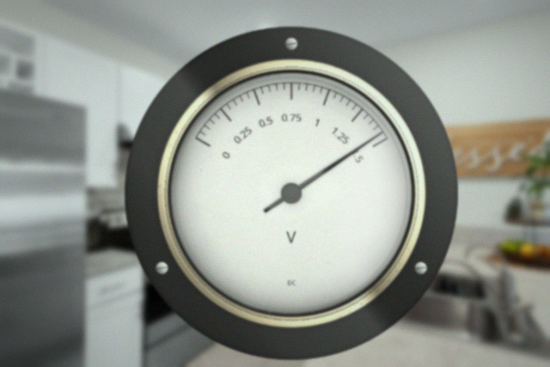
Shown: 1.45 V
